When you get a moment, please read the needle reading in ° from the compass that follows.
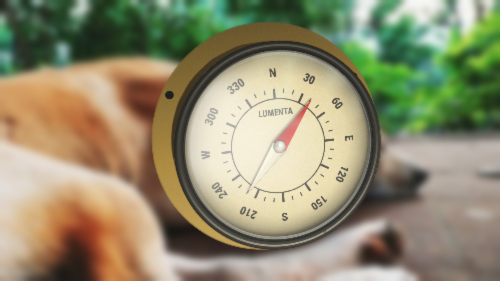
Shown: 40 °
